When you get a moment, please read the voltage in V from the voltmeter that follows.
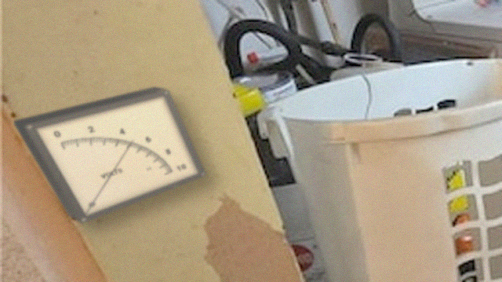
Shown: 5 V
